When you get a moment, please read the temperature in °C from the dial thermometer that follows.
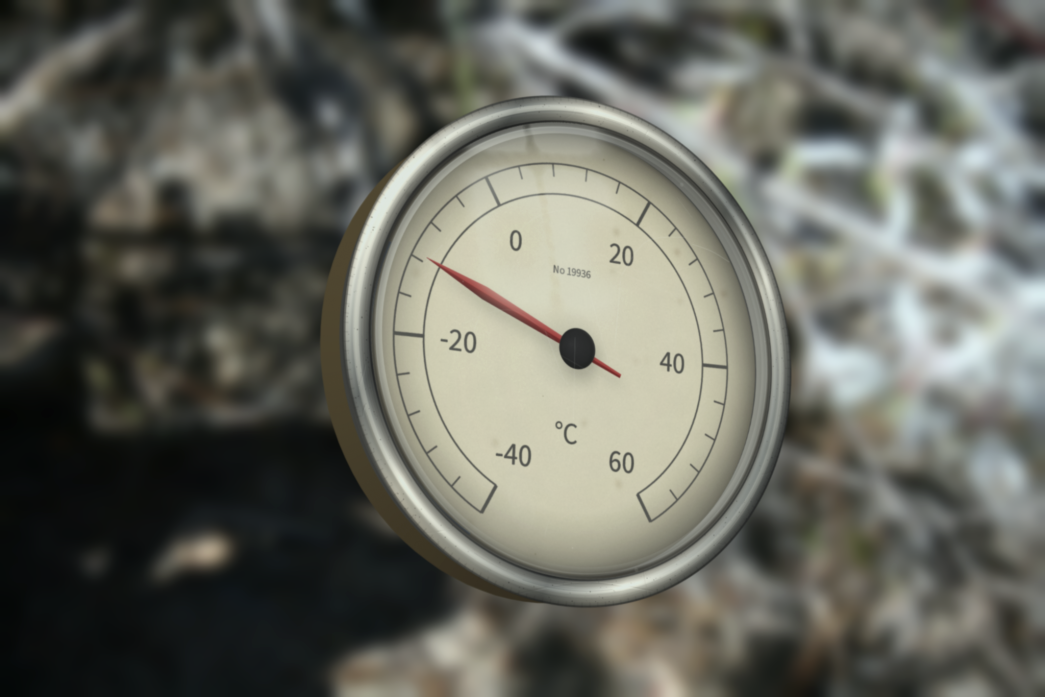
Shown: -12 °C
